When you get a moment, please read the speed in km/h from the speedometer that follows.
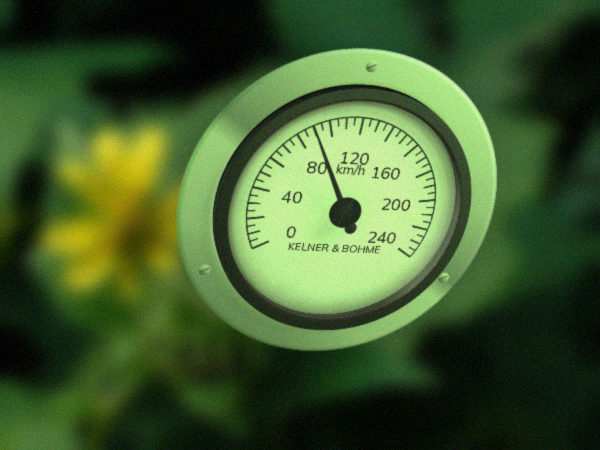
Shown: 90 km/h
